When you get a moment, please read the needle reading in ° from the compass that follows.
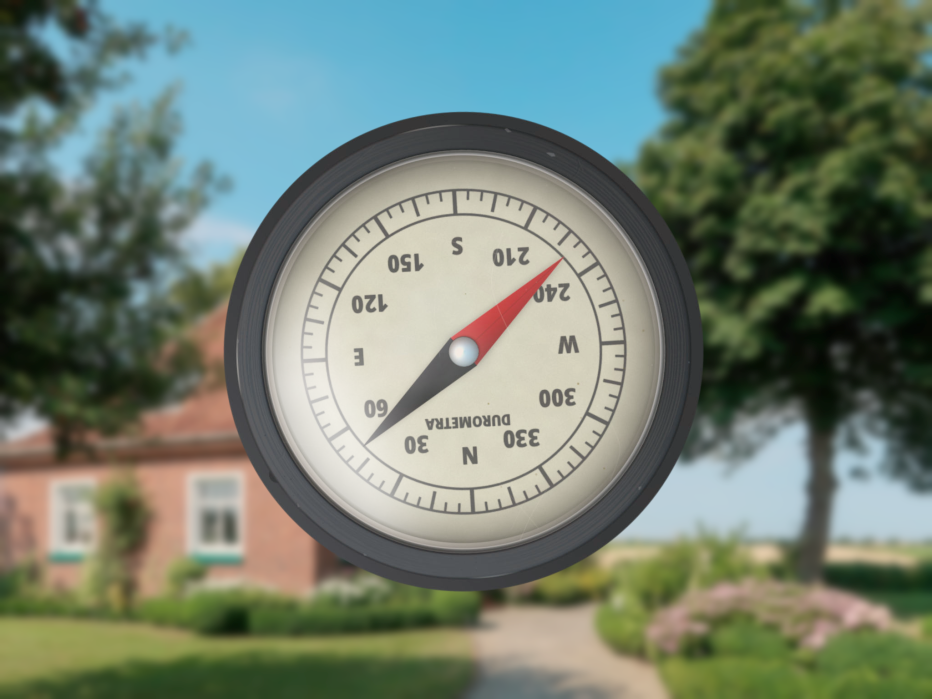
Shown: 230 °
